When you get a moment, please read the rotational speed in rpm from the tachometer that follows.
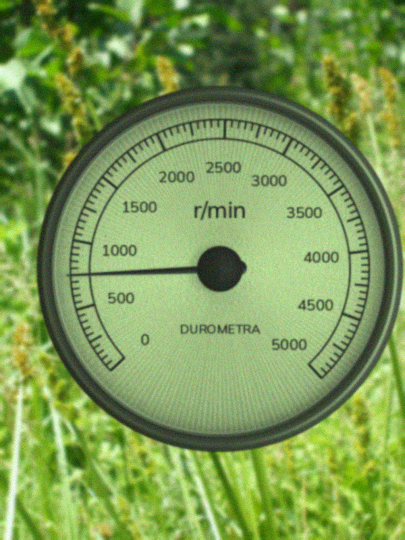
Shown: 750 rpm
